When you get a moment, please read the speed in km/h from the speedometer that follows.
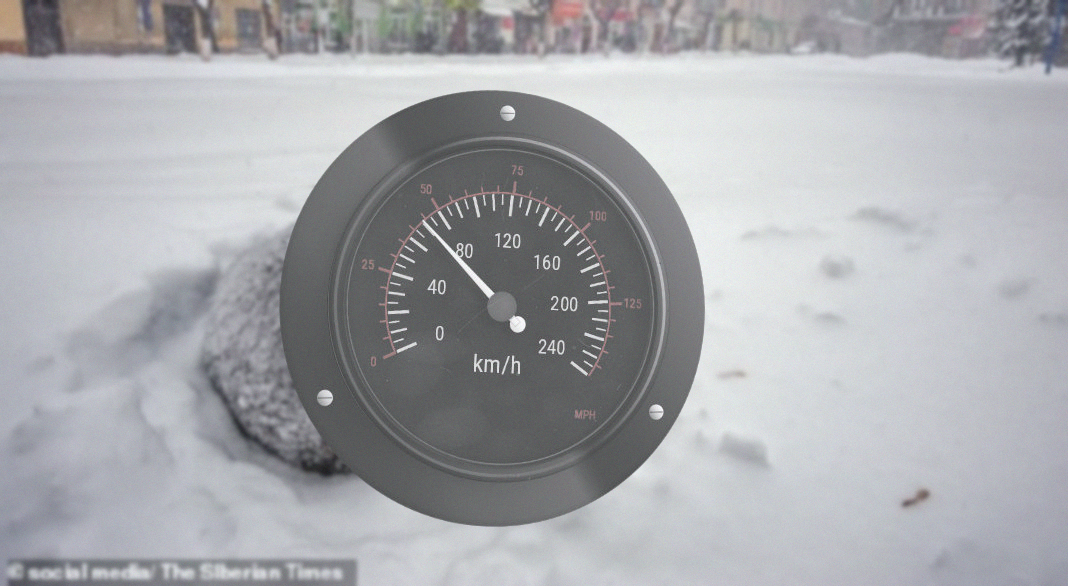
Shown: 70 km/h
